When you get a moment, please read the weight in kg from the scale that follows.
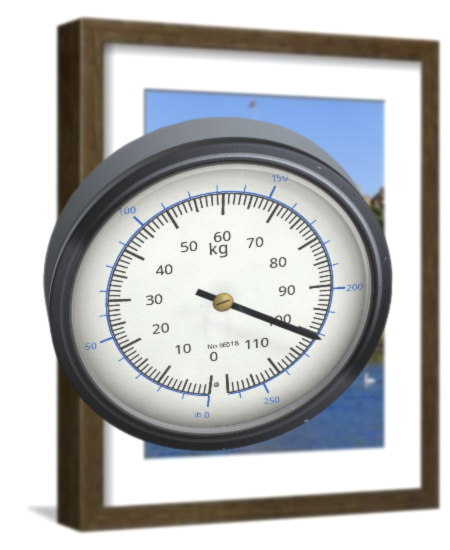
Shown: 100 kg
